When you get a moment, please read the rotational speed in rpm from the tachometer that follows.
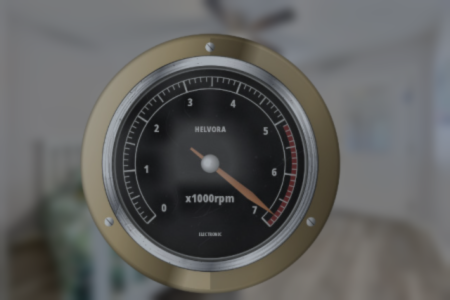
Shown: 6800 rpm
